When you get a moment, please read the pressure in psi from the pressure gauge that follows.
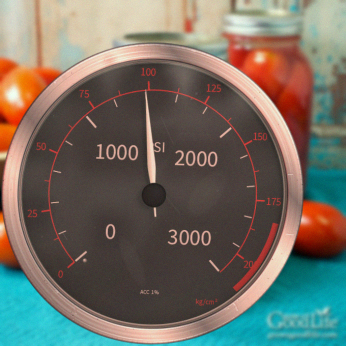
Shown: 1400 psi
